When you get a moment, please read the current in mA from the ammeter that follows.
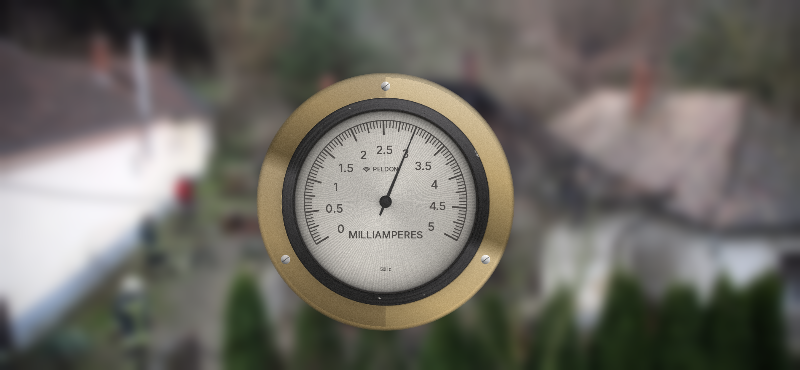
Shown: 3 mA
